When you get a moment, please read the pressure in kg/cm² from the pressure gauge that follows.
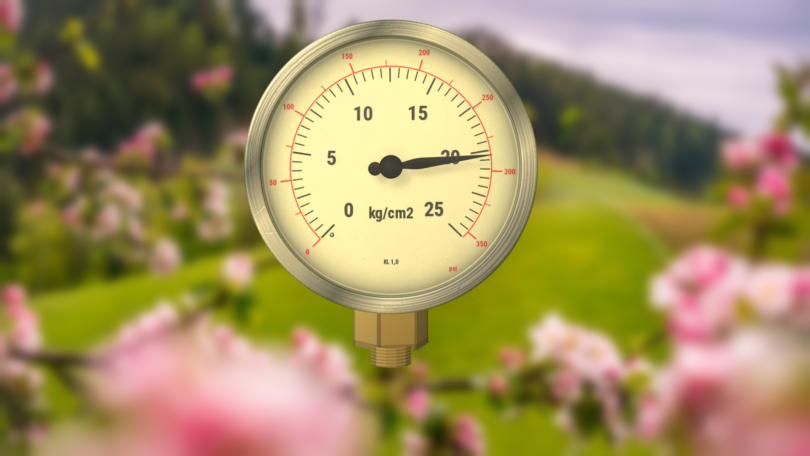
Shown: 20.25 kg/cm²
